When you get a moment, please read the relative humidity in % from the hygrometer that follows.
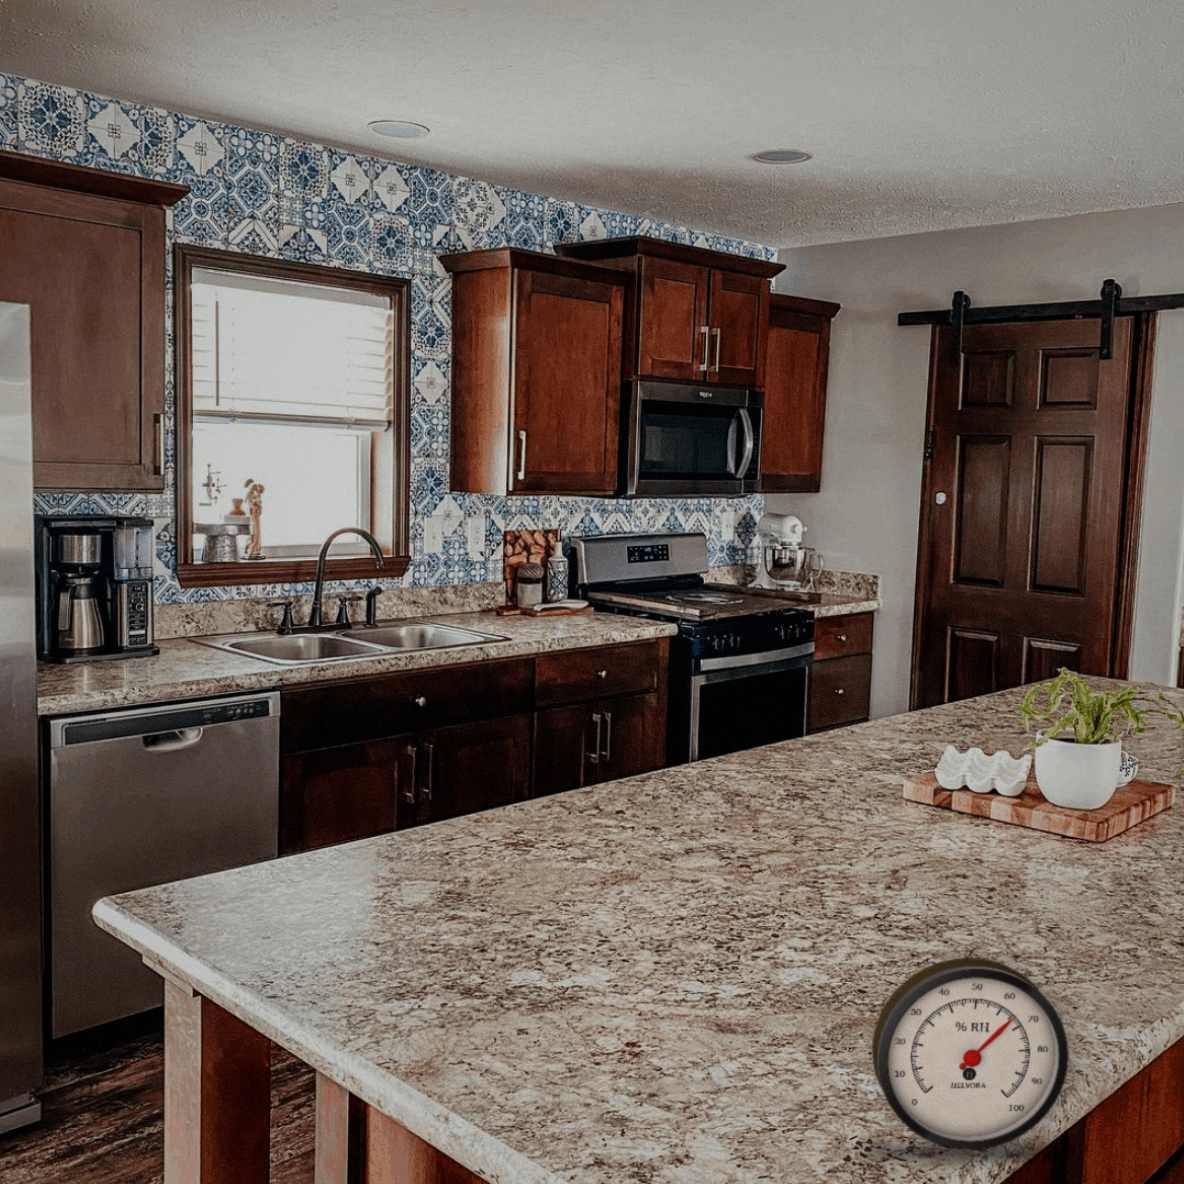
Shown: 65 %
